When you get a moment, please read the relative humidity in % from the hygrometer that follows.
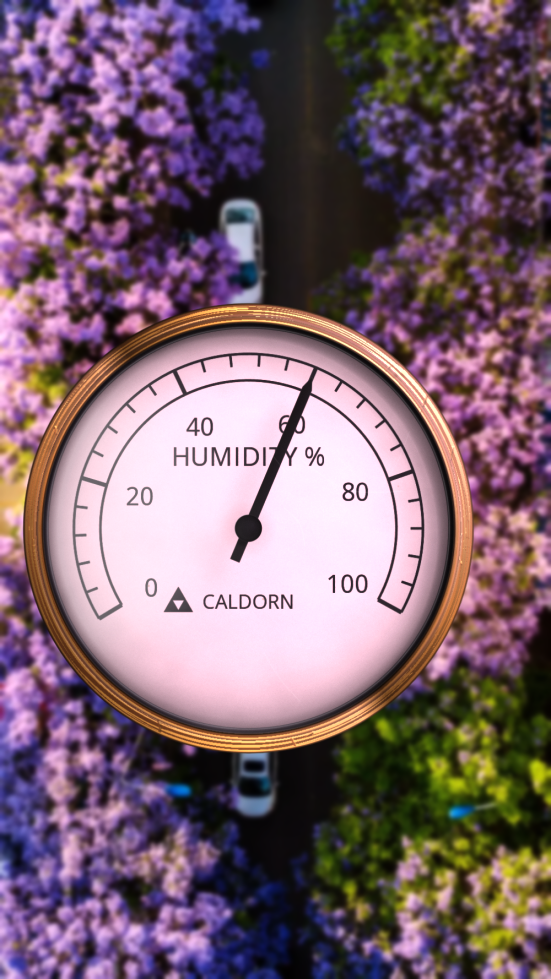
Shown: 60 %
